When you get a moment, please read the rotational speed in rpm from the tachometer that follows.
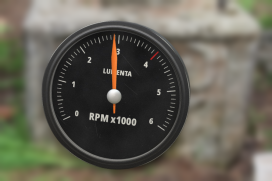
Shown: 2900 rpm
